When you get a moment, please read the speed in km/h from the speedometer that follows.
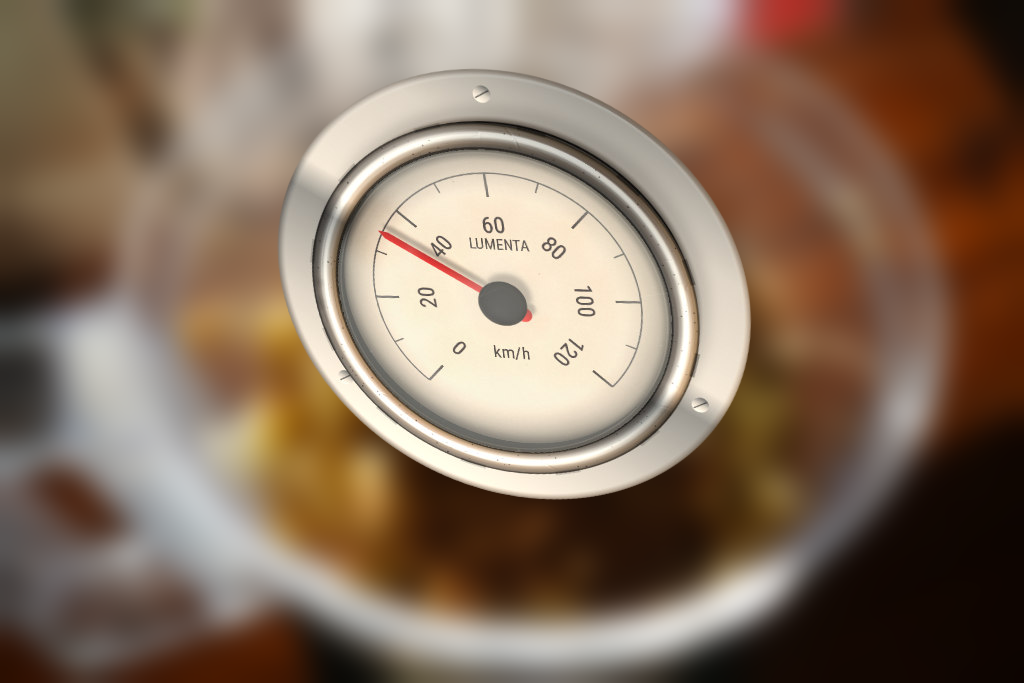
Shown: 35 km/h
